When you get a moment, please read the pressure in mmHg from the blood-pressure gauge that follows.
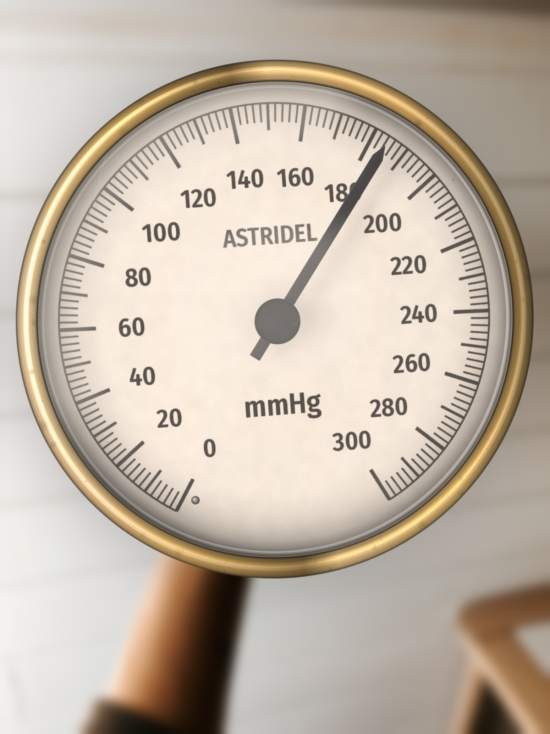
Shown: 184 mmHg
